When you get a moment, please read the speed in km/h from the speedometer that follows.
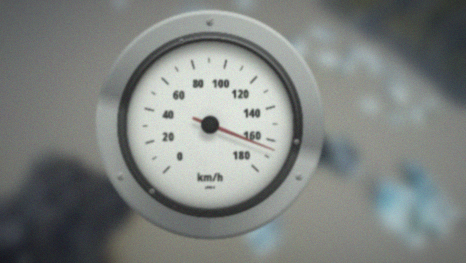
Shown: 165 km/h
